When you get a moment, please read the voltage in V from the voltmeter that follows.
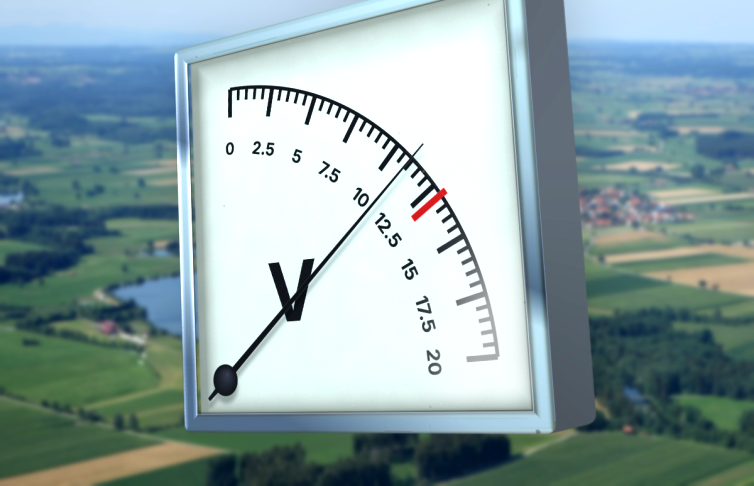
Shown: 11 V
